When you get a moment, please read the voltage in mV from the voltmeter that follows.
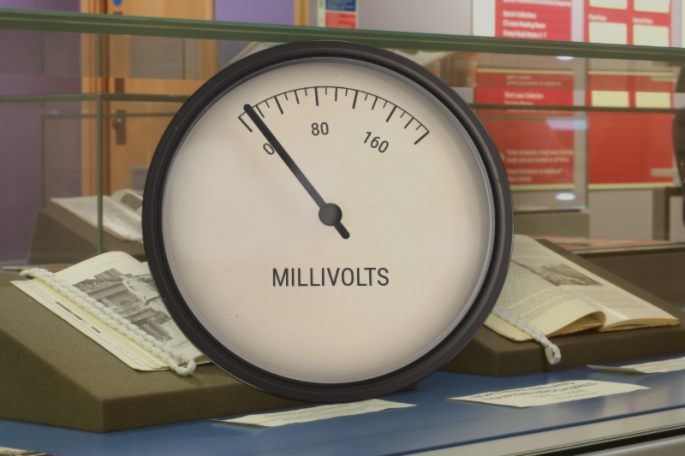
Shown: 10 mV
